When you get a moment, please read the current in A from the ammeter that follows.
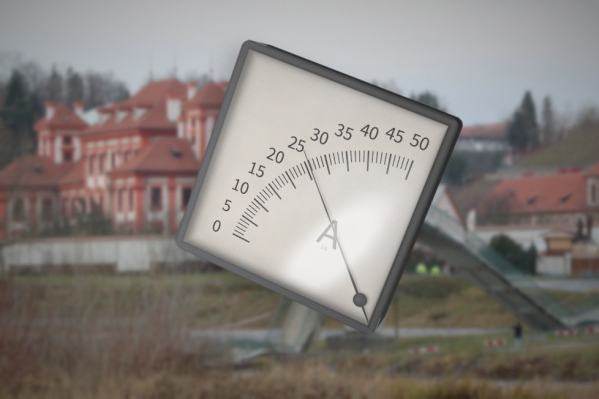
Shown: 26 A
